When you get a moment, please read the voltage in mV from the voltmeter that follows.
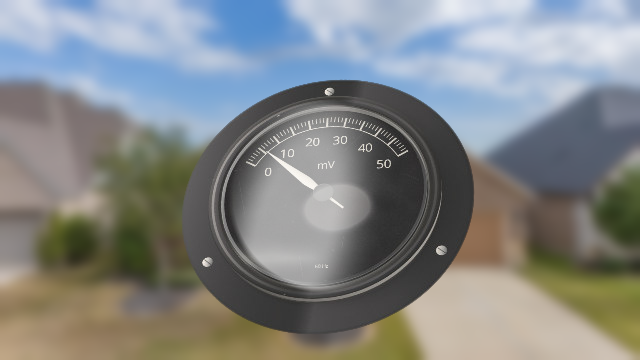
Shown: 5 mV
